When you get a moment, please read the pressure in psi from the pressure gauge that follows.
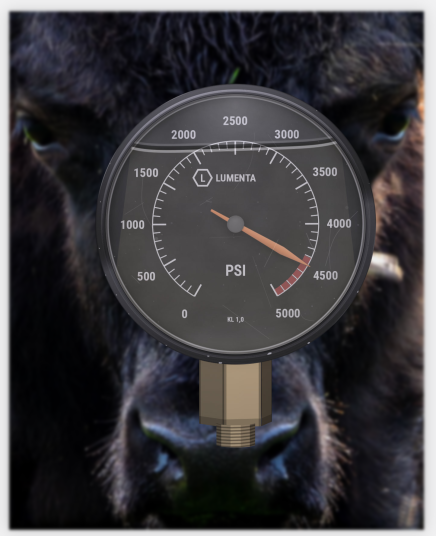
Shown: 4500 psi
